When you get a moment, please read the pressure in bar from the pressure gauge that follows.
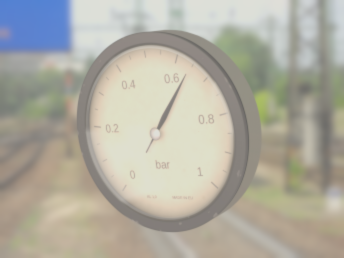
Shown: 0.65 bar
